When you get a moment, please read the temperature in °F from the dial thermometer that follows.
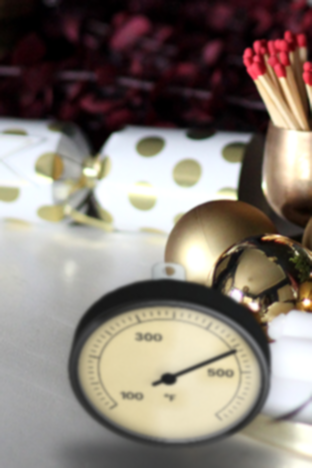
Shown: 450 °F
